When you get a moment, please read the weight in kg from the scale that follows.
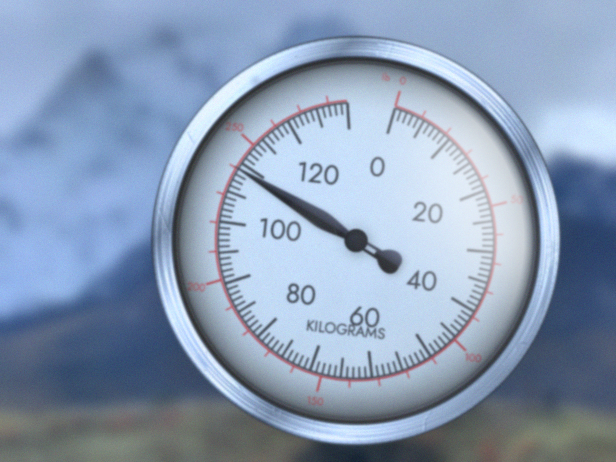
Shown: 109 kg
